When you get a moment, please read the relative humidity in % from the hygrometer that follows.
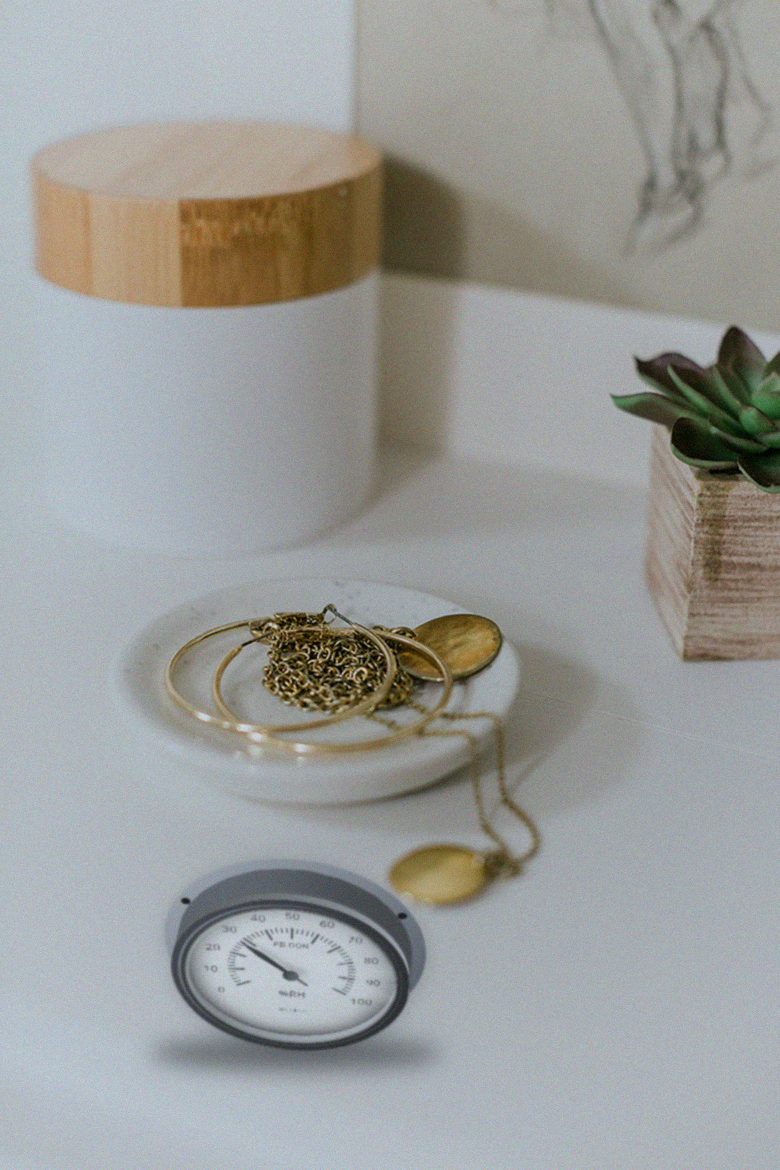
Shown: 30 %
